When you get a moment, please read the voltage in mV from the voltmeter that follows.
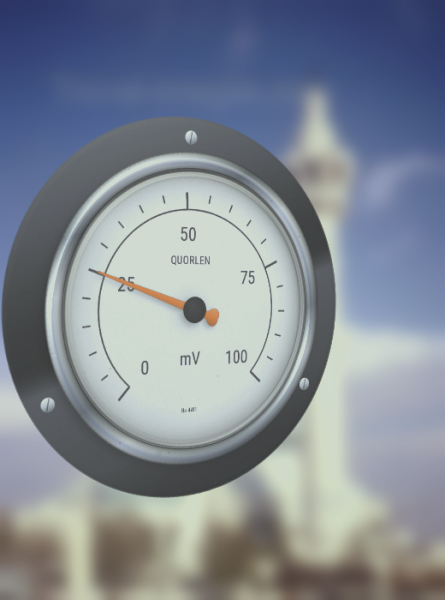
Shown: 25 mV
